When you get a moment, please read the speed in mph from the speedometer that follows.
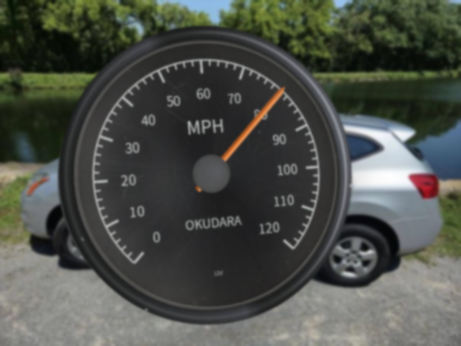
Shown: 80 mph
